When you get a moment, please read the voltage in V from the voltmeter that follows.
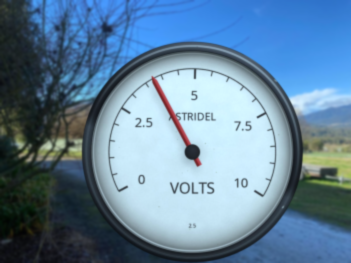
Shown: 3.75 V
